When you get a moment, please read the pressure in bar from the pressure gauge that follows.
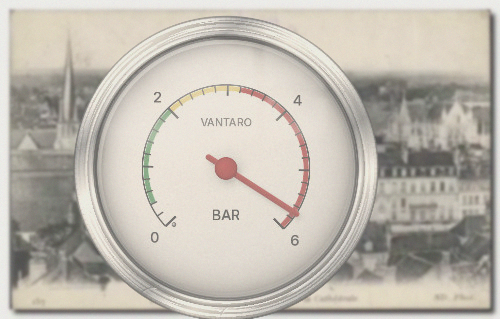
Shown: 5.7 bar
